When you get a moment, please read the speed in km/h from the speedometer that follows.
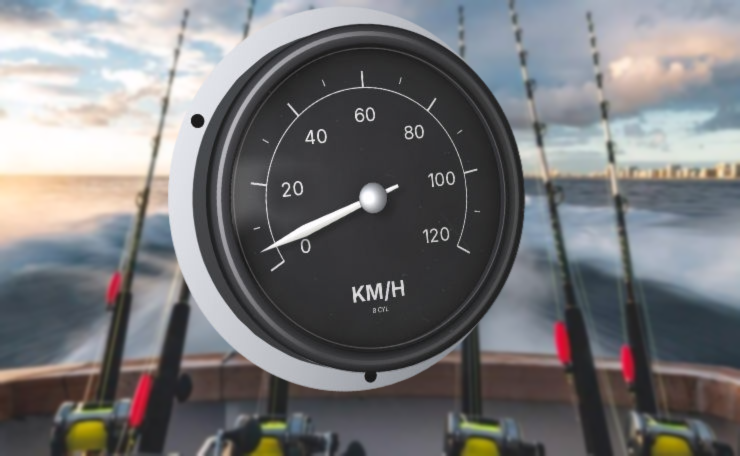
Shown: 5 km/h
